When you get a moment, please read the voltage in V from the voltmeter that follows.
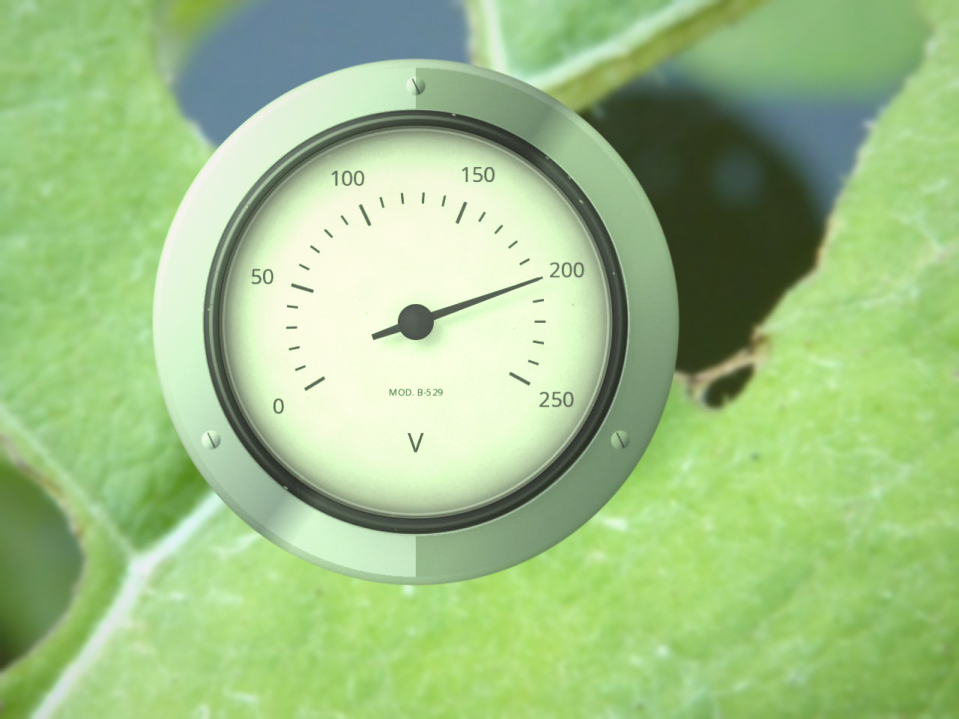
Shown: 200 V
